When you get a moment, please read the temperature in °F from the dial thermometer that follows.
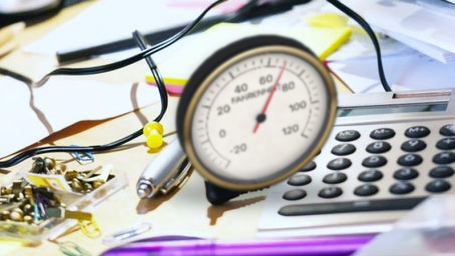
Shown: 68 °F
